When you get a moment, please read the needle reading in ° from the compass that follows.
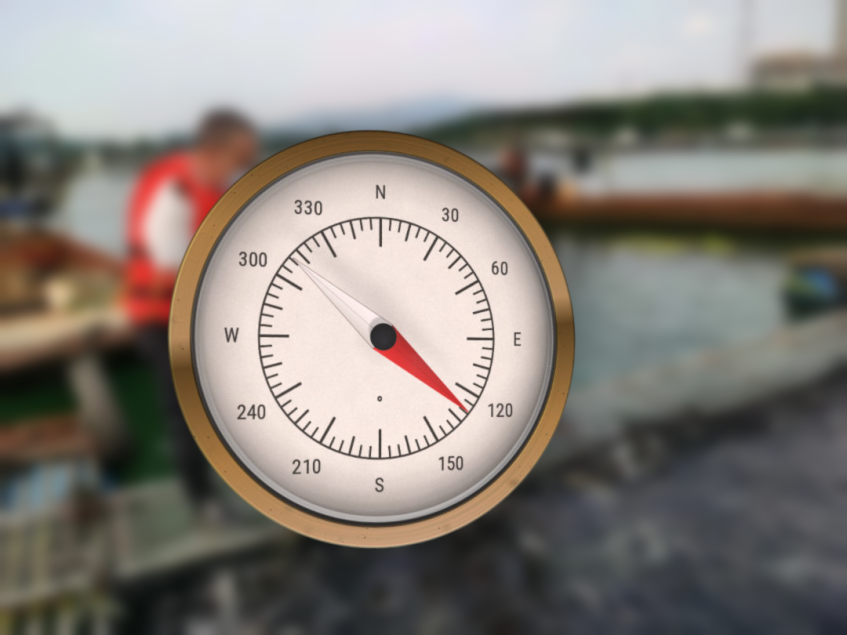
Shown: 130 °
